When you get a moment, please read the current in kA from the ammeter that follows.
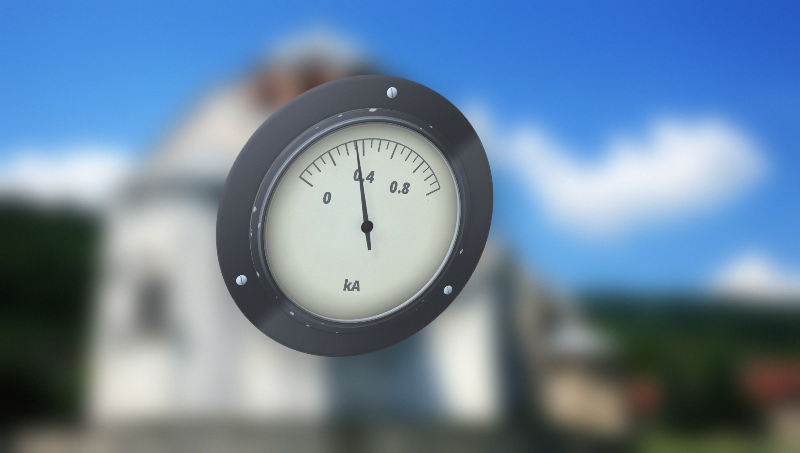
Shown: 0.35 kA
